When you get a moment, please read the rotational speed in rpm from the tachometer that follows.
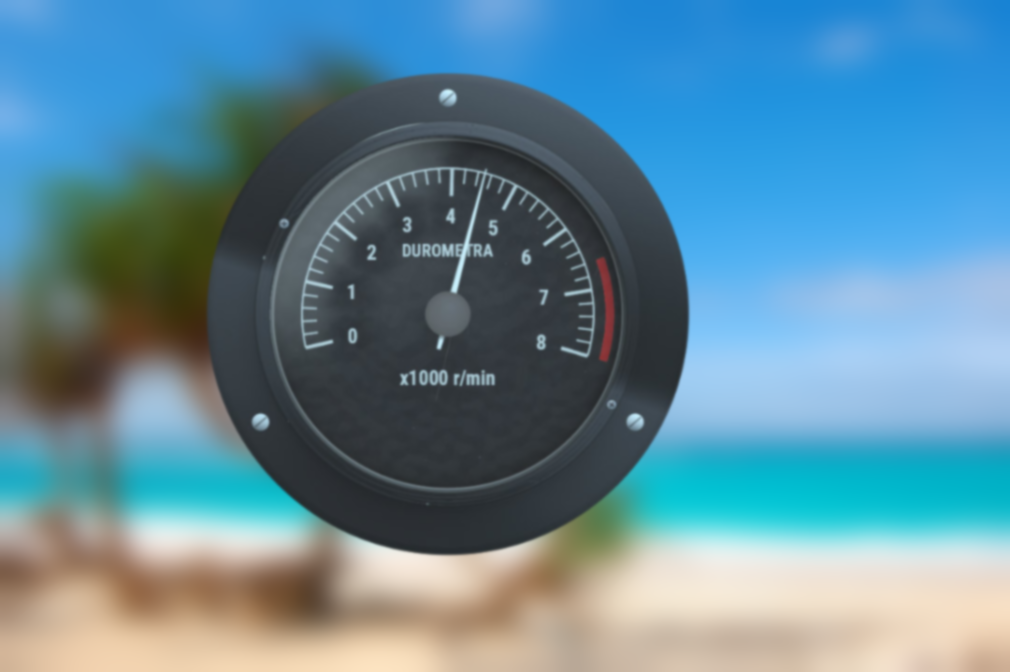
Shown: 4500 rpm
